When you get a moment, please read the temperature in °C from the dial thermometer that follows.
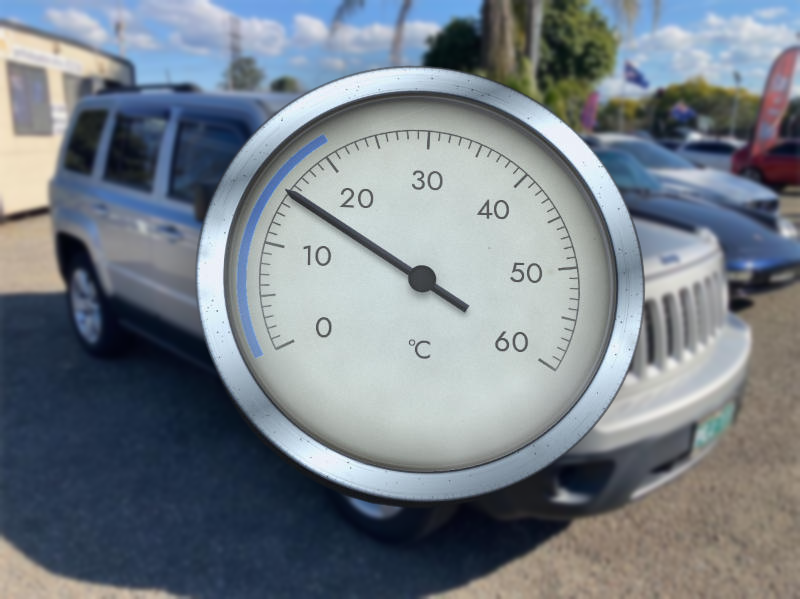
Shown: 15 °C
